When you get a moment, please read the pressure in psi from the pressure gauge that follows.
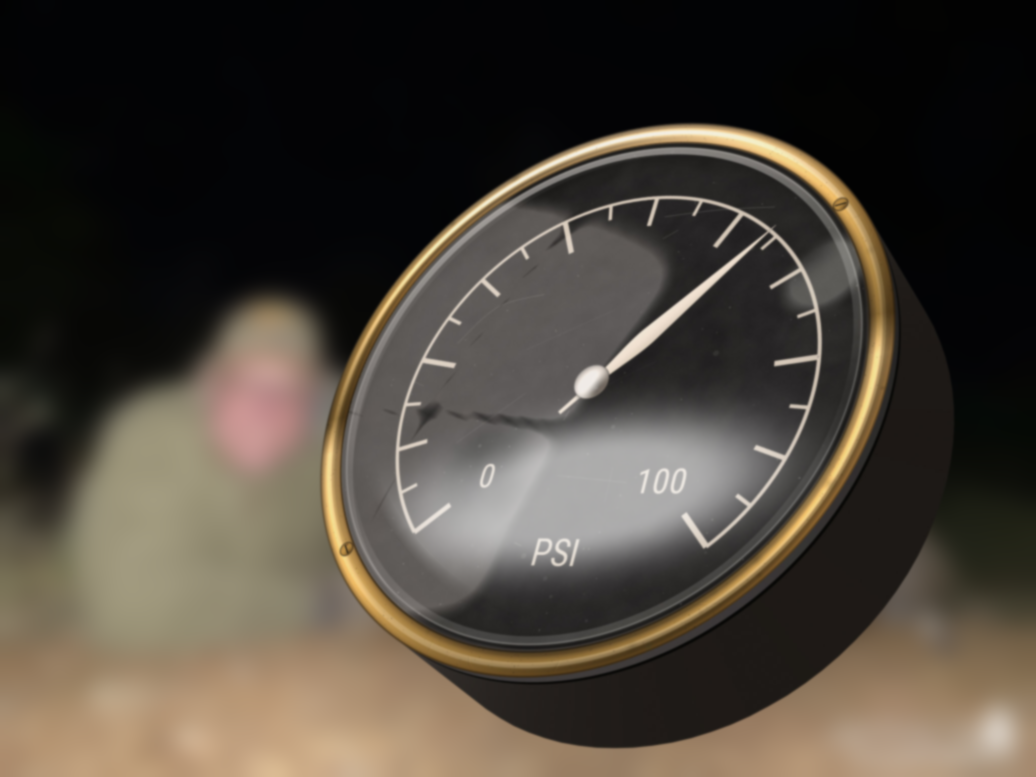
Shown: 65 psi
